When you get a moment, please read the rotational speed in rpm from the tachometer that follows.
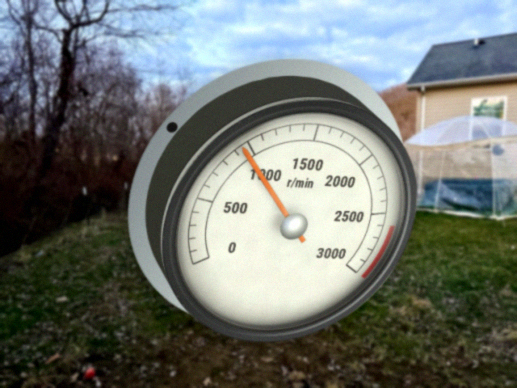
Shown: 950 rpm
